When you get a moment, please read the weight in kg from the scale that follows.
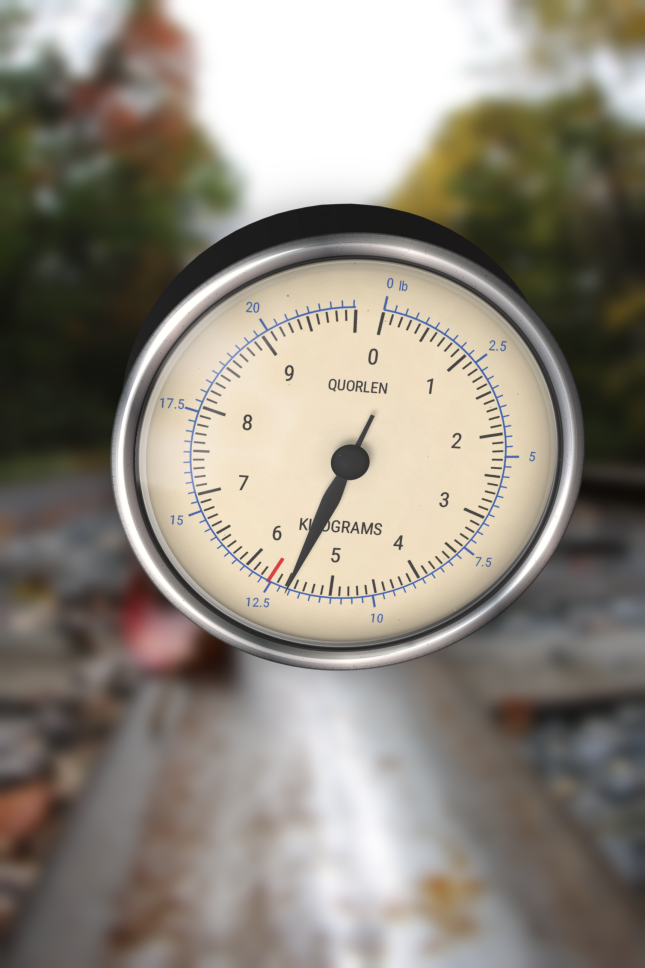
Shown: 5.5 kg
